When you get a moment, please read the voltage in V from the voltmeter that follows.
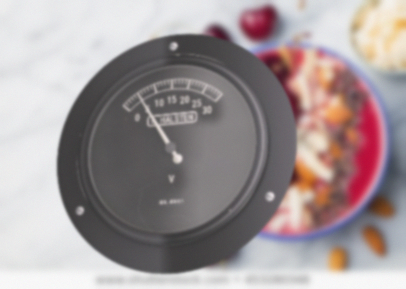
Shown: 5 V
